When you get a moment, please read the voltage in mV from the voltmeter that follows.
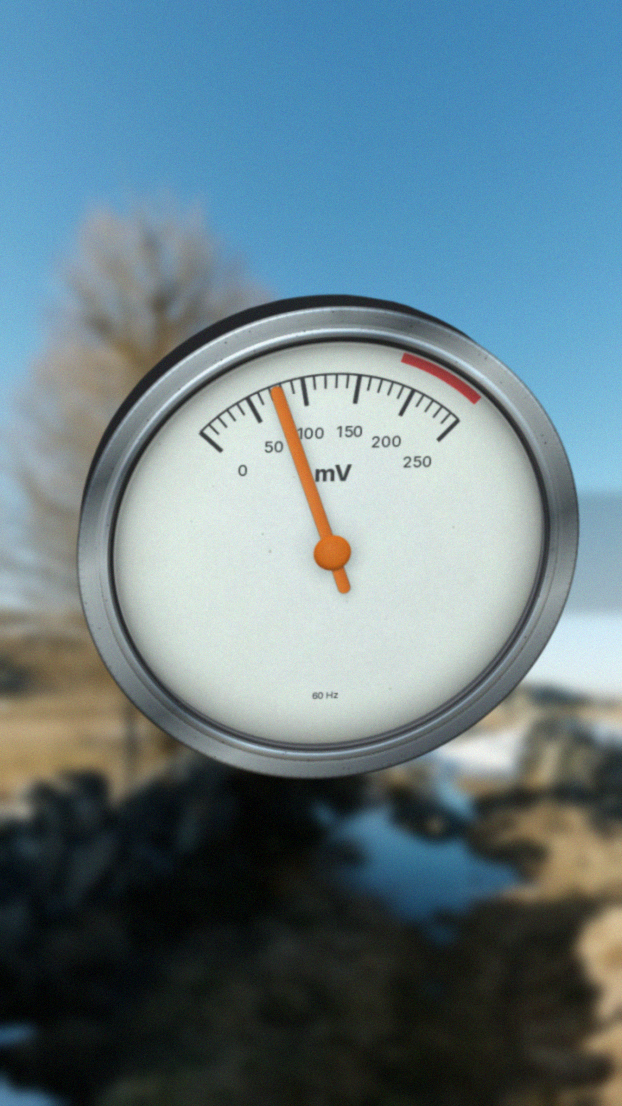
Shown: 75 mV
